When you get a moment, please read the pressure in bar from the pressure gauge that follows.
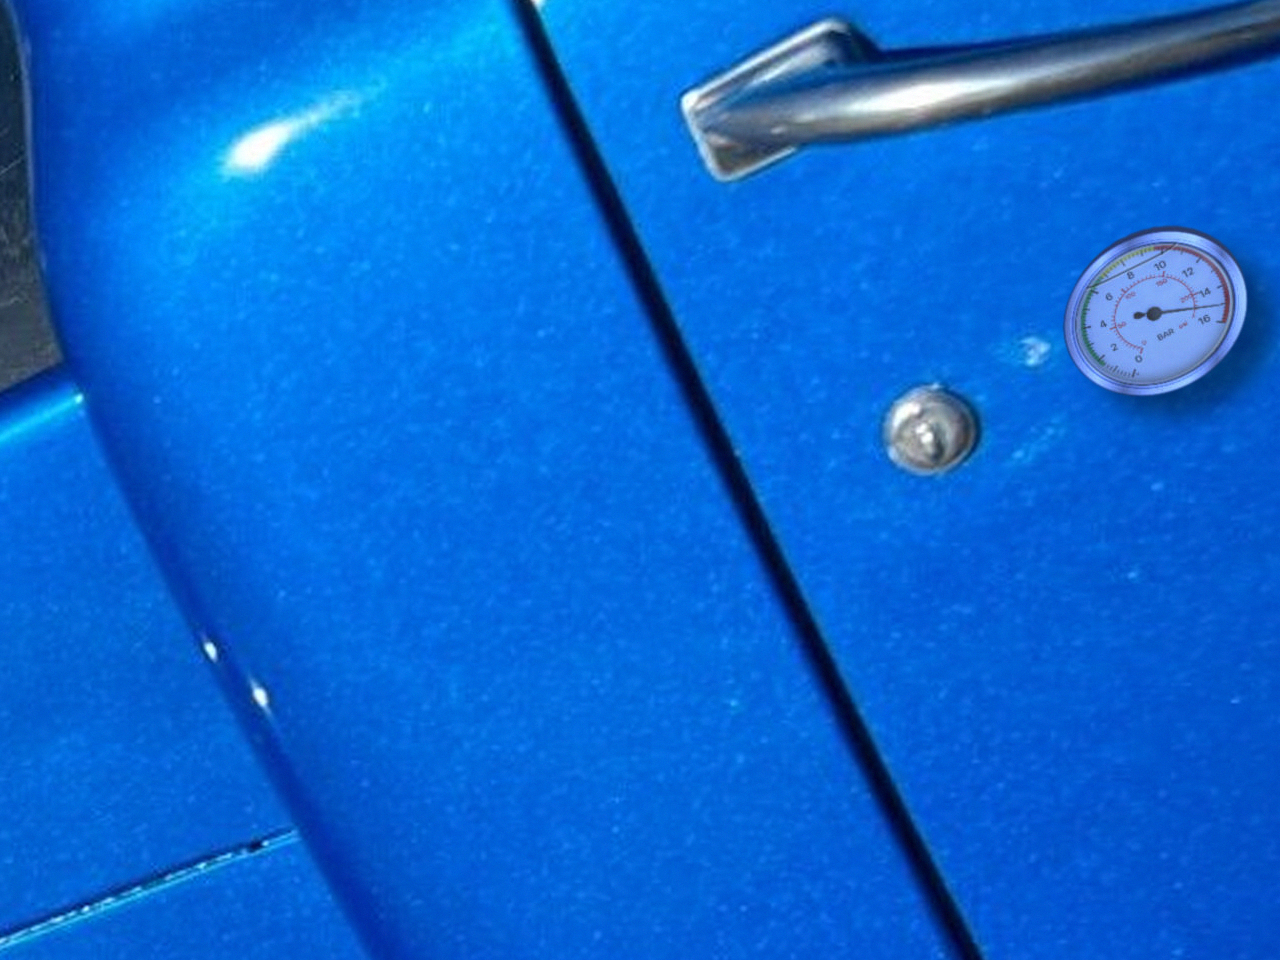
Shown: 15 bar
